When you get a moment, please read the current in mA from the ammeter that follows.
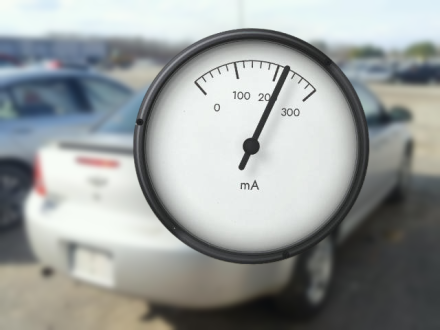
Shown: 220 mA
